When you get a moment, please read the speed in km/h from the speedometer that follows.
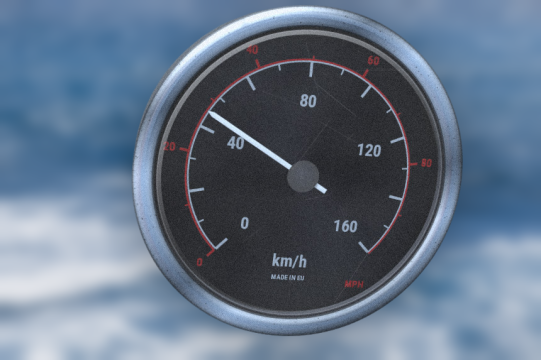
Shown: 45 km/h
